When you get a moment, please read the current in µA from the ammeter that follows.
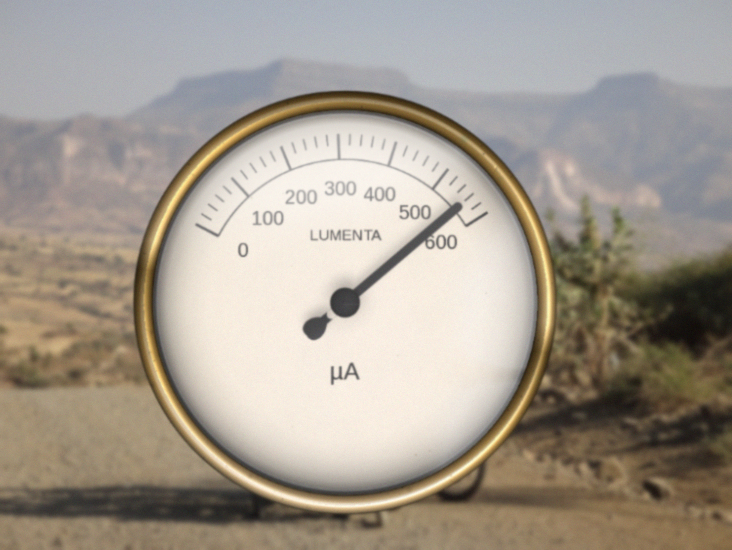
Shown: 560 µA
